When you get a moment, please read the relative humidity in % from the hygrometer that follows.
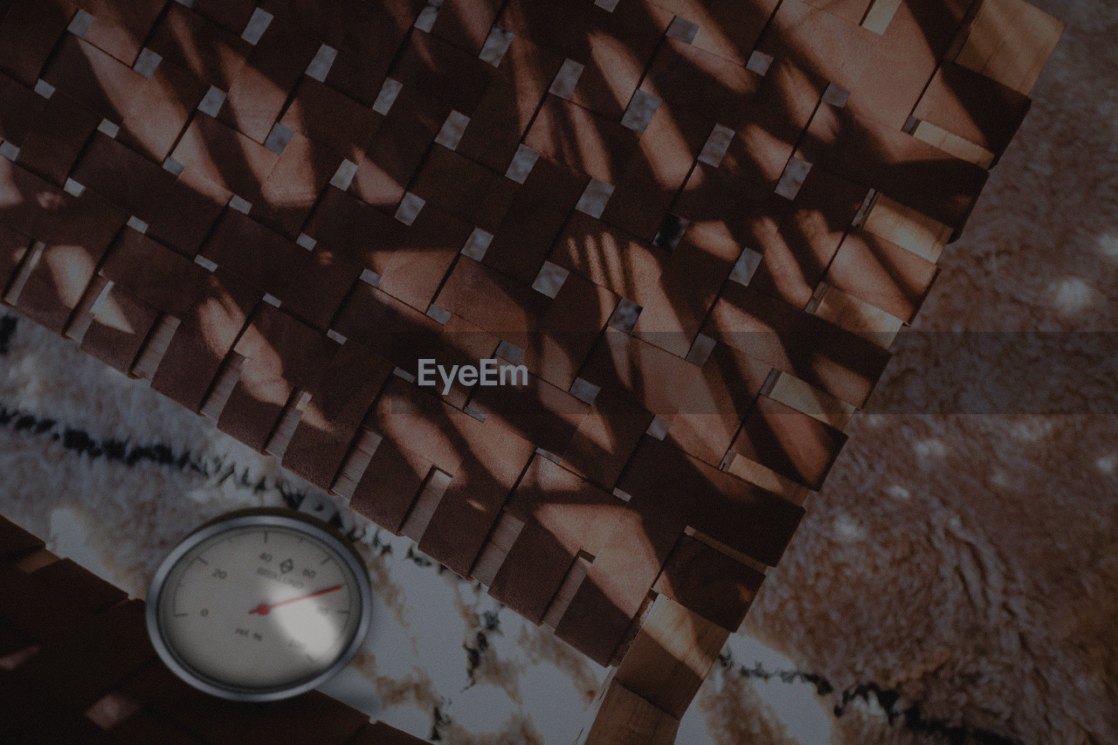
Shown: 70 %
